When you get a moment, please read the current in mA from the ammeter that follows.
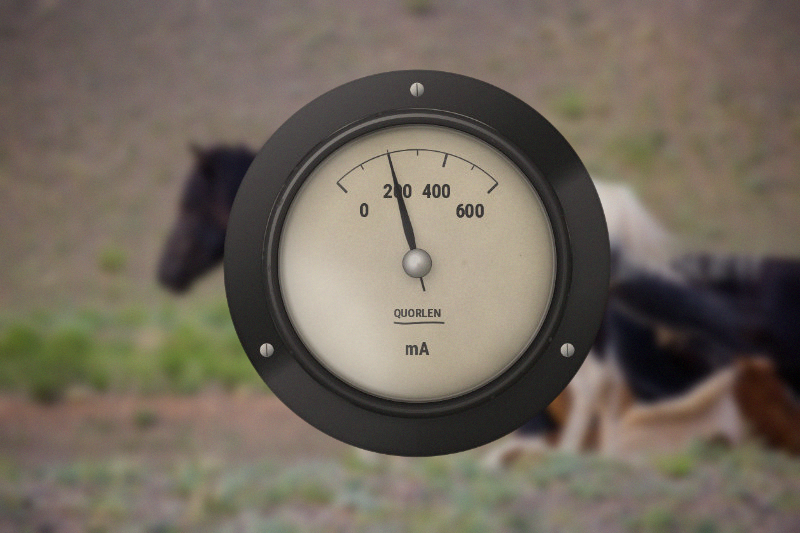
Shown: 200 mA
